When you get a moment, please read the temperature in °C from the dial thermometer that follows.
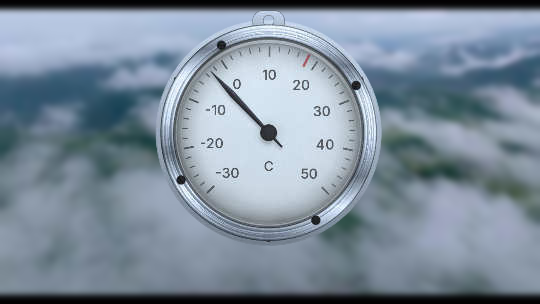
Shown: -3 °C
